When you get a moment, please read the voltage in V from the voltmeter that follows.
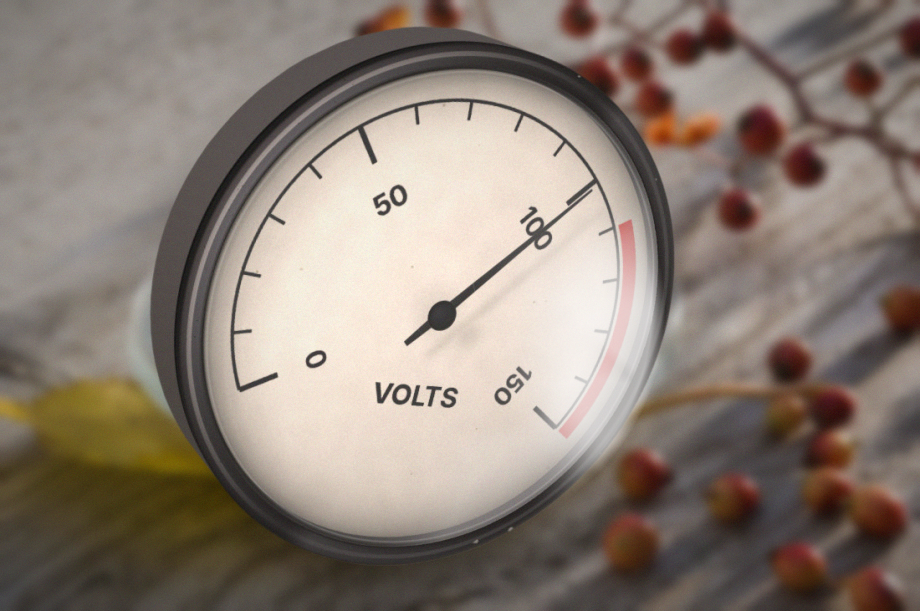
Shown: 100 V
